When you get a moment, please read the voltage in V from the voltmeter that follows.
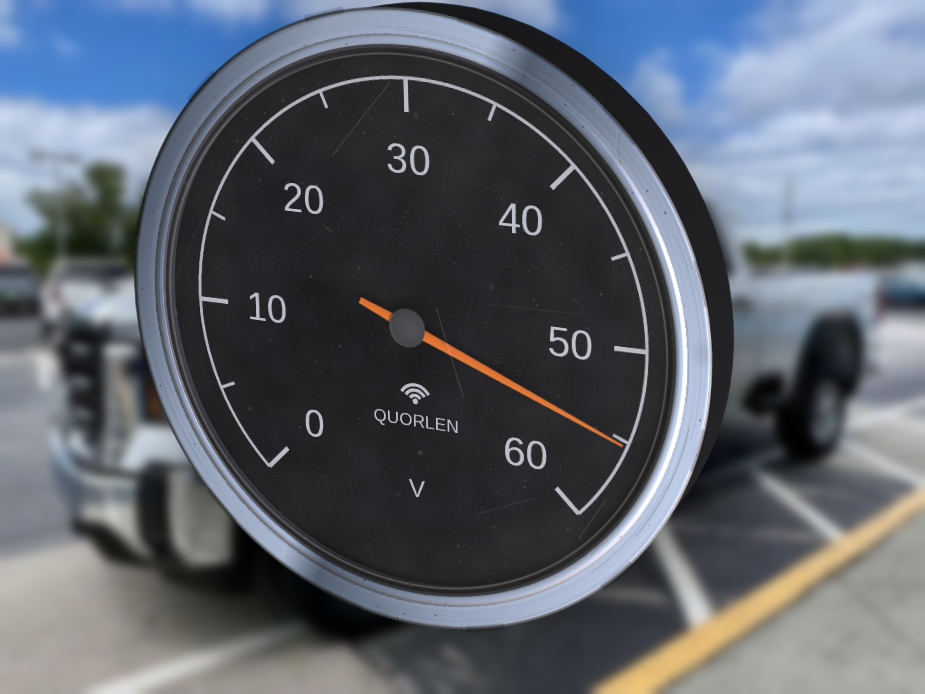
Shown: 55 V
